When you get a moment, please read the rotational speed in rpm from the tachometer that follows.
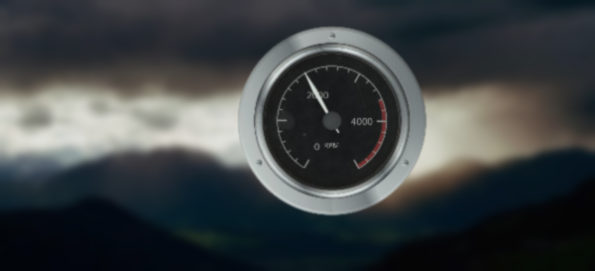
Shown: 2000 rpm
